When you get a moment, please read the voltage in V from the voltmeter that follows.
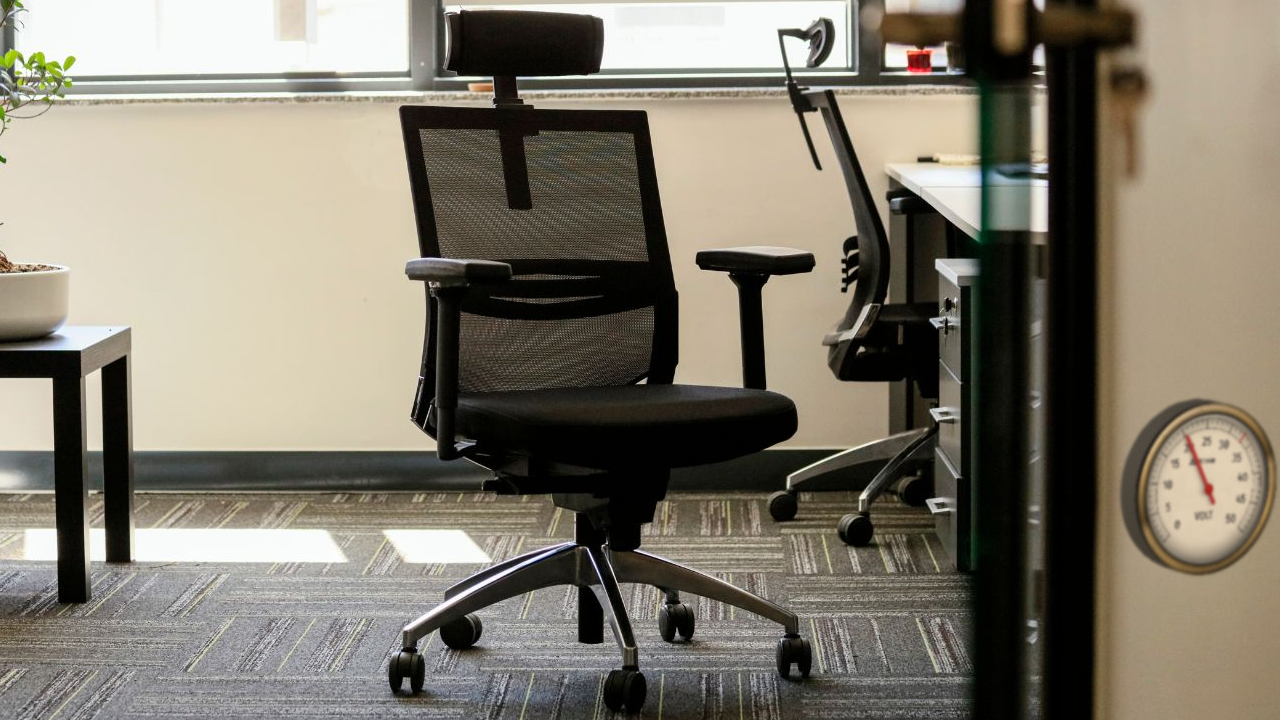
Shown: 20 V
